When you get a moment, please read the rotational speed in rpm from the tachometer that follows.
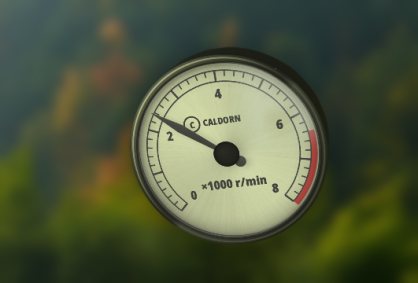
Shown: 2400 rpm
